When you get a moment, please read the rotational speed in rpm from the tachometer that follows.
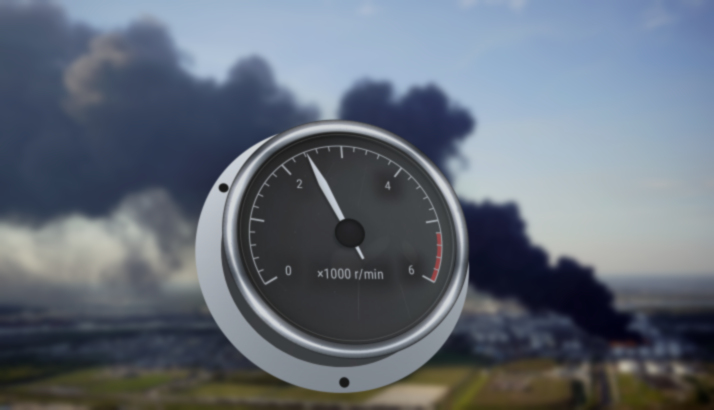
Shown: 2400 rpm
